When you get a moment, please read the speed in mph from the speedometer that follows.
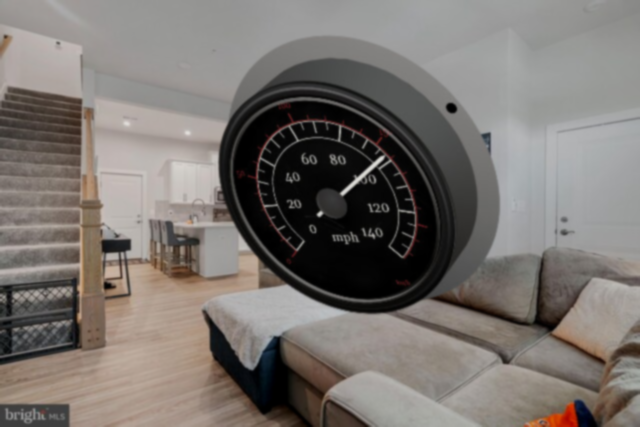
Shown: 97.5 mph
